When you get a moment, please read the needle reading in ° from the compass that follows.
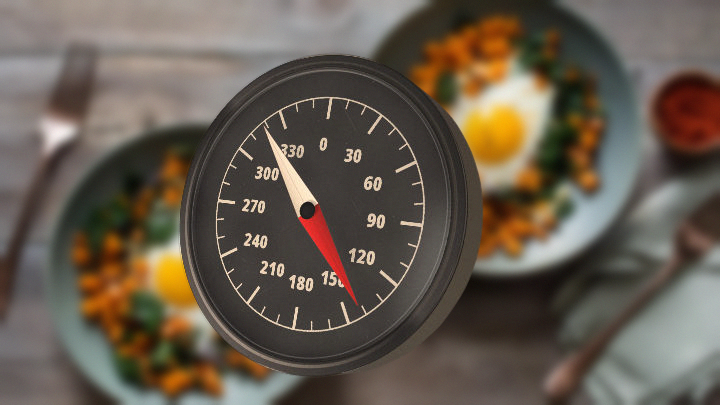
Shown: 140 °
